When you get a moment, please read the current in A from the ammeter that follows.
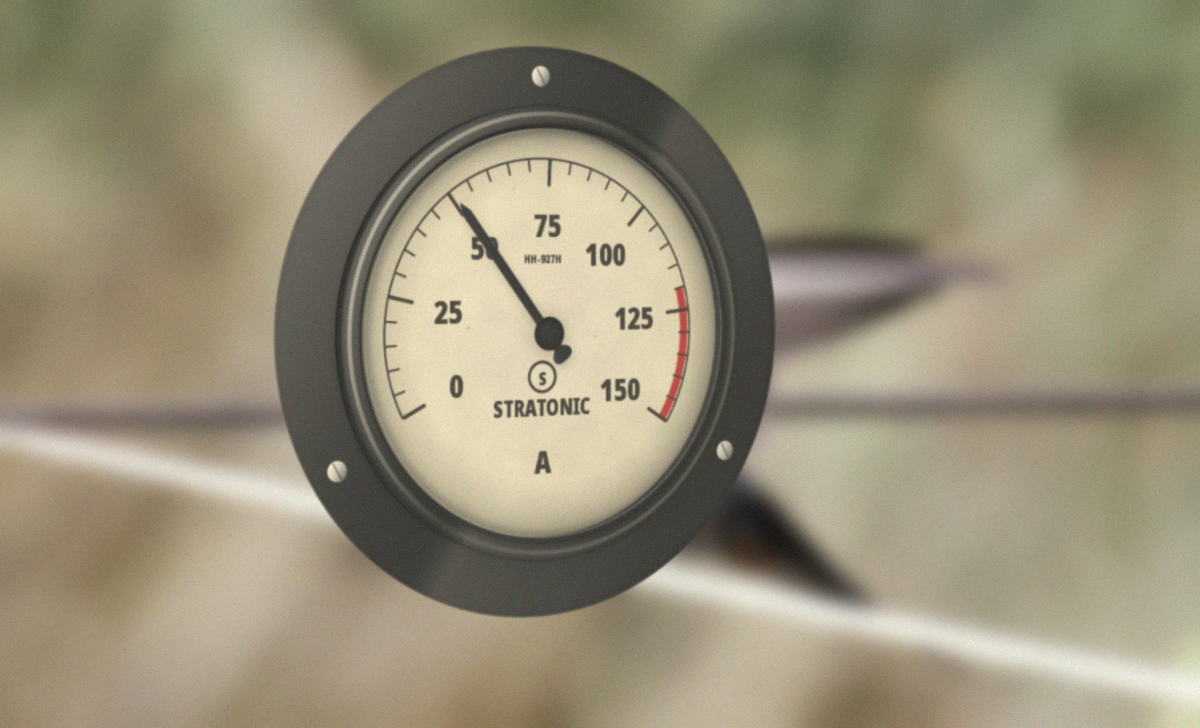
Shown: 50 A
